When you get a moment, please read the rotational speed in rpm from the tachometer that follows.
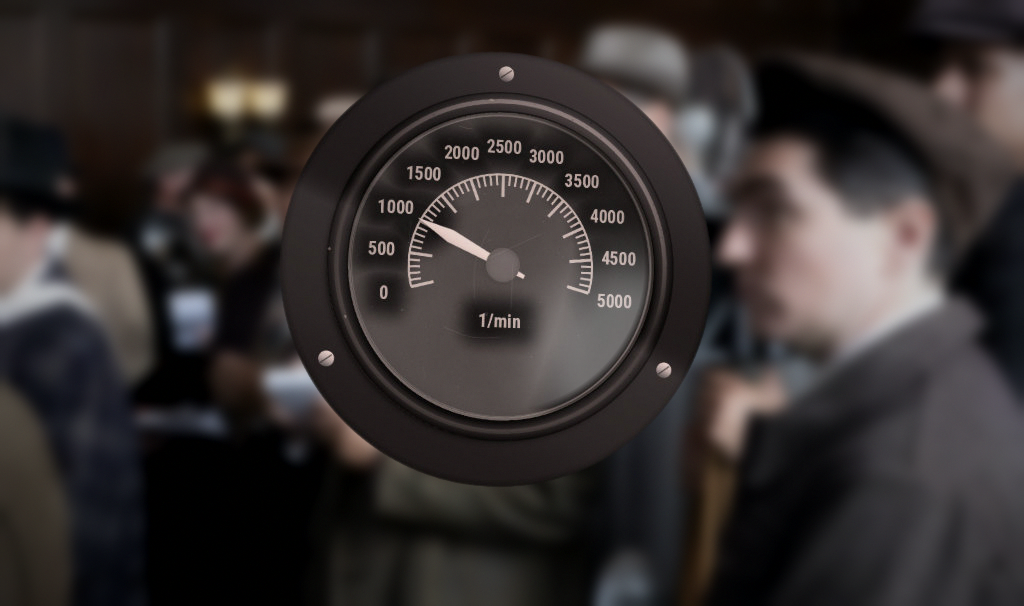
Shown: 1000 rpm
